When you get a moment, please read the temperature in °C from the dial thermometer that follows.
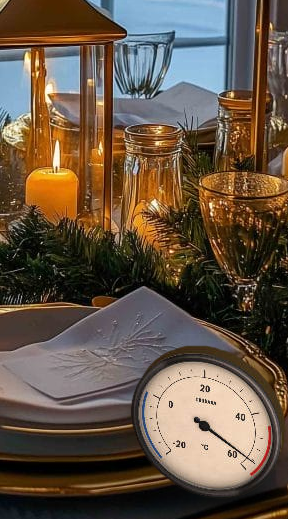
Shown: 56 °C
